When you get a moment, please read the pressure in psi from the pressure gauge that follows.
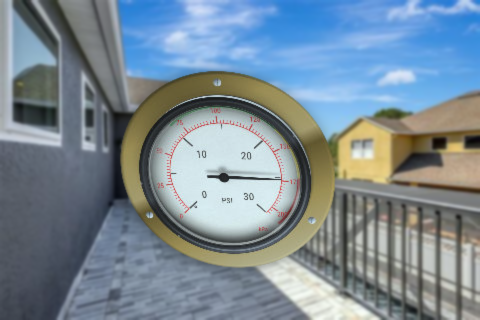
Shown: 25 psi
